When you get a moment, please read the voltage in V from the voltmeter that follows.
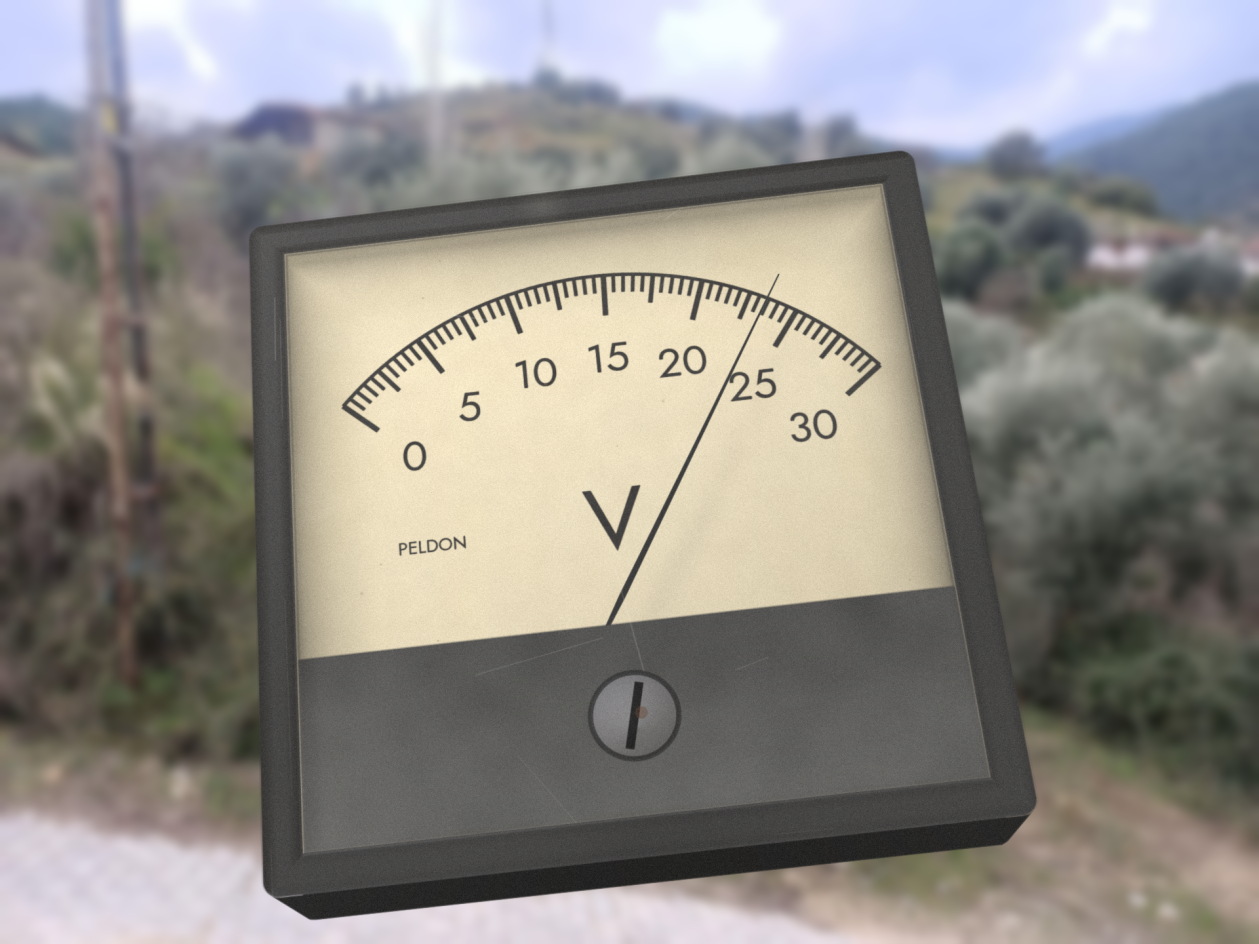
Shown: 23.5 V
